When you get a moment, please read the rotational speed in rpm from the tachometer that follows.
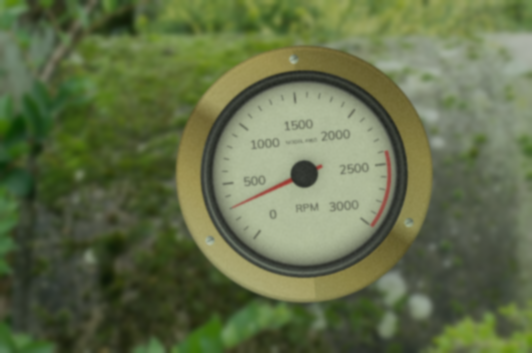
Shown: 300 rpm
